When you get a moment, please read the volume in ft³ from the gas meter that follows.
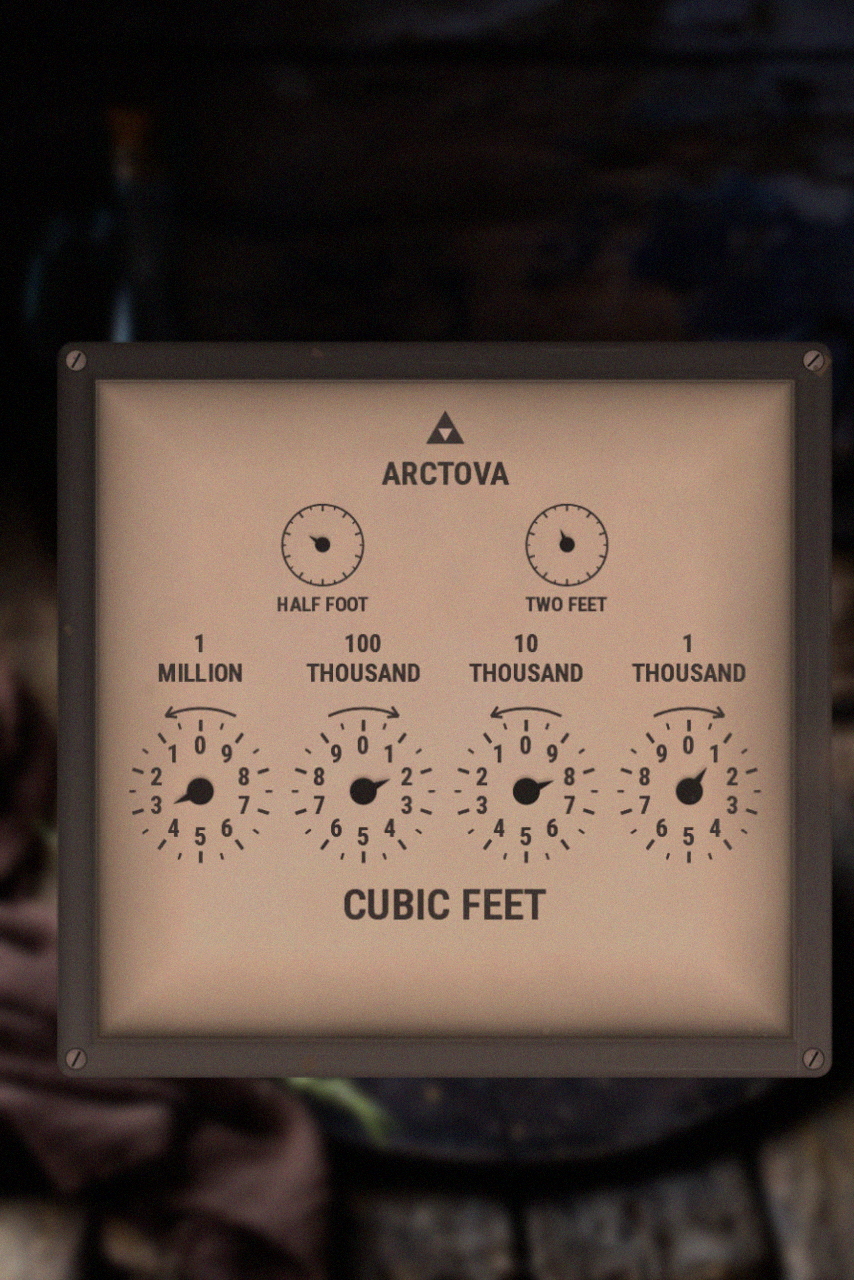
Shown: 318100 ft³
